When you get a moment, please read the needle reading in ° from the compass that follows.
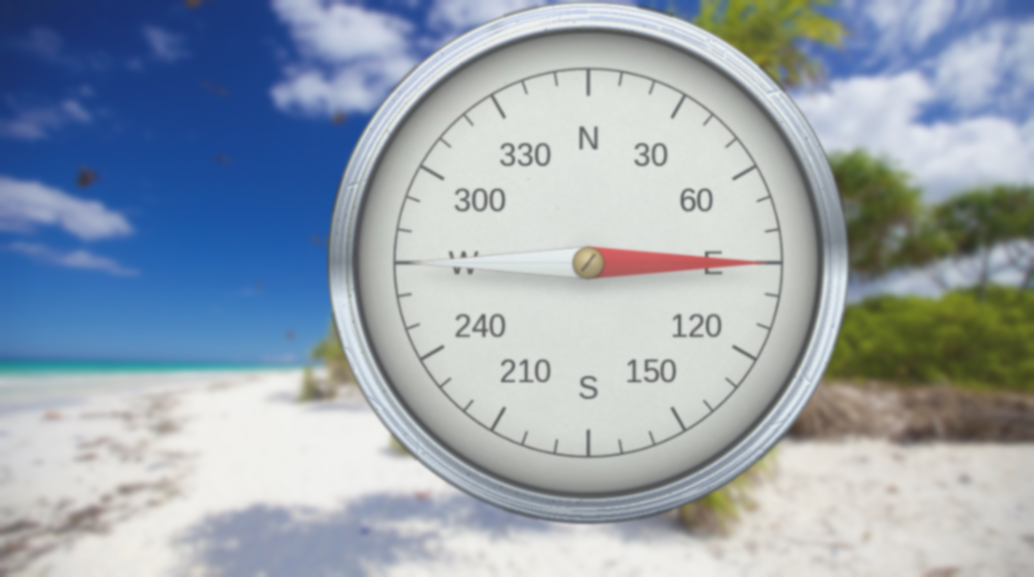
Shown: 90 °
